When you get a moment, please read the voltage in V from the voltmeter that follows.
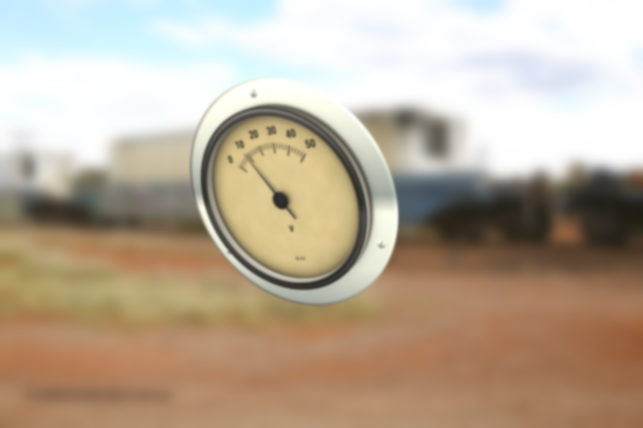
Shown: 10 V
